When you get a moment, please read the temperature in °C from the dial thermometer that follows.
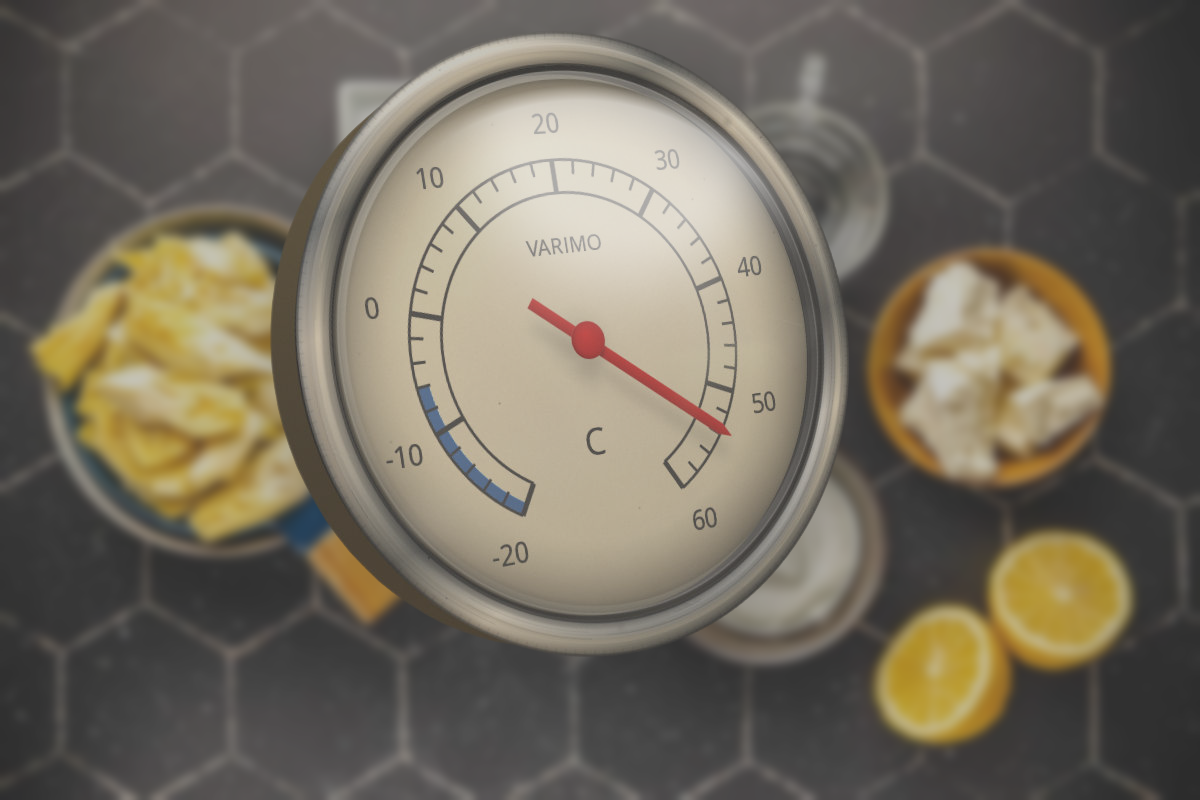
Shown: 54 °C
